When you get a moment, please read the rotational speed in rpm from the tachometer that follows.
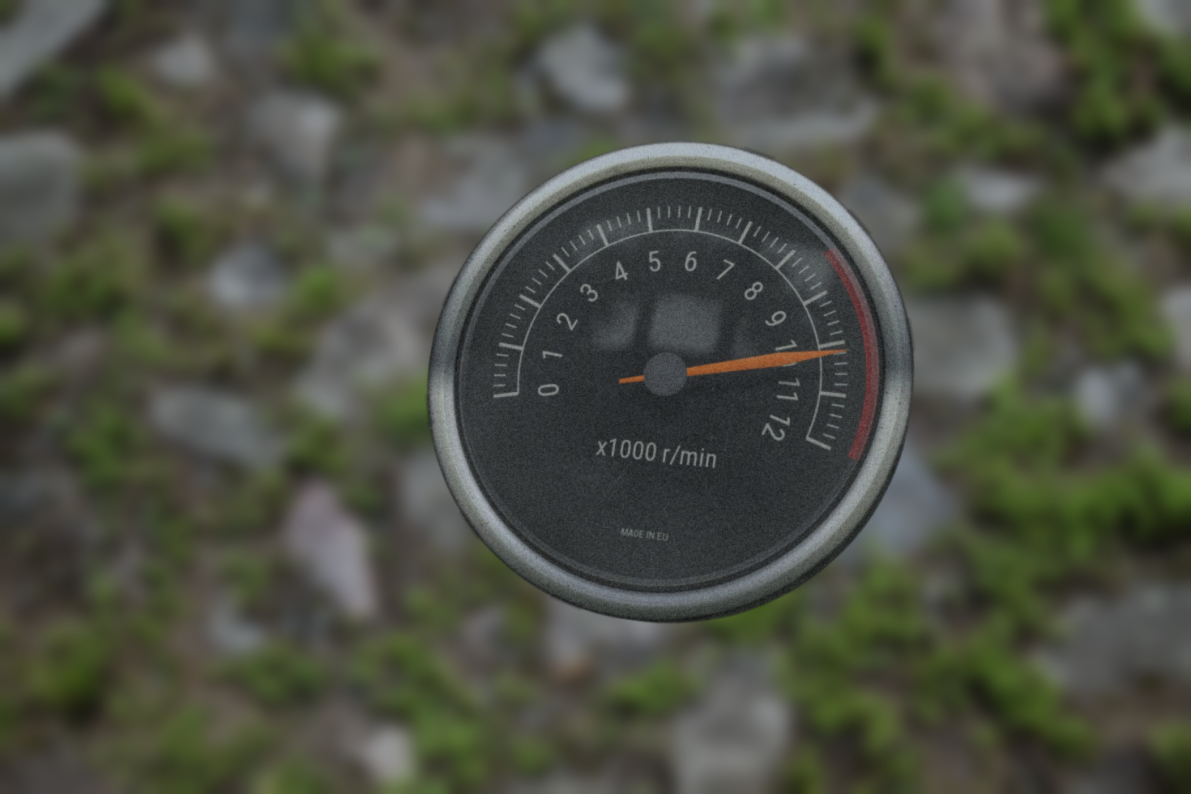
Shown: 10200 rpm
